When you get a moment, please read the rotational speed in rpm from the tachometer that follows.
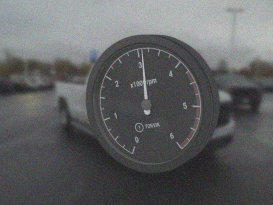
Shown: 3125 rpm
